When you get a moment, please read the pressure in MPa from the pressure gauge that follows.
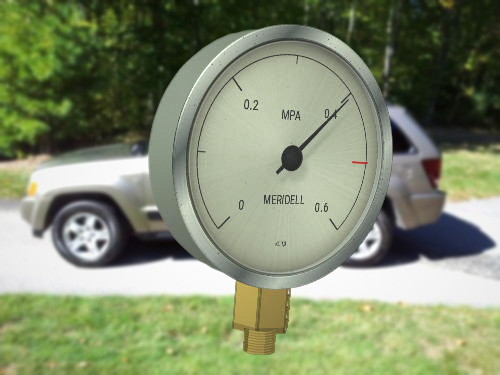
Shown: 0.4 MPa
